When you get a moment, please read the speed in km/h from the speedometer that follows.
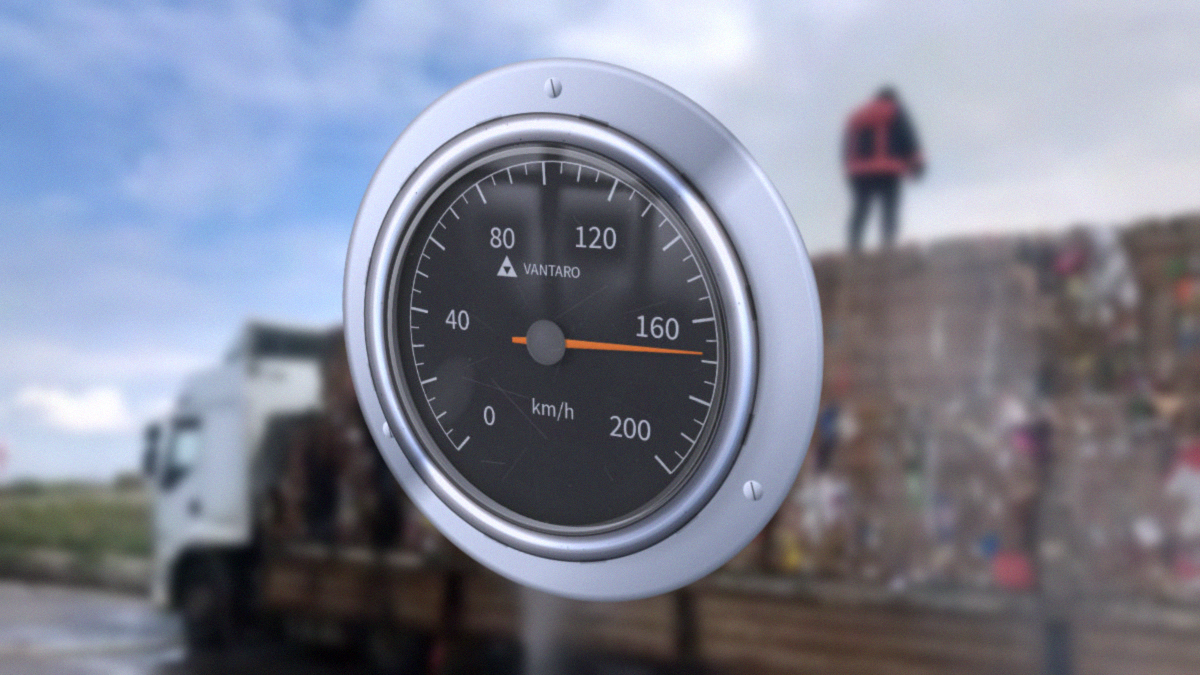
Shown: 167.5 km/h
